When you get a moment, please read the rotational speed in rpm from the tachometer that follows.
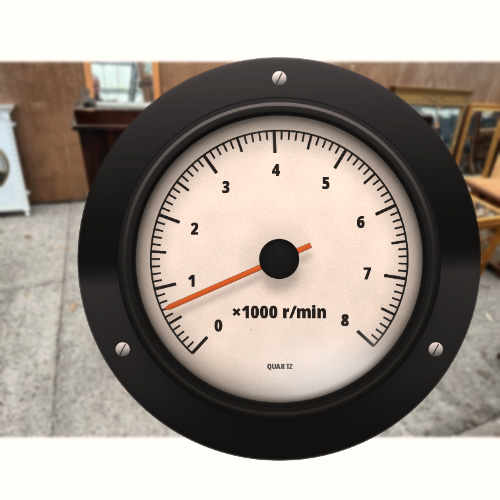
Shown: 700 rpm
